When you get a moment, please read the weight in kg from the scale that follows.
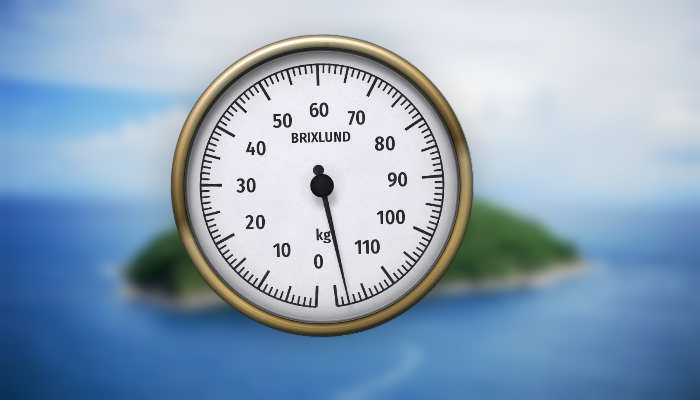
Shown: 118 kg
